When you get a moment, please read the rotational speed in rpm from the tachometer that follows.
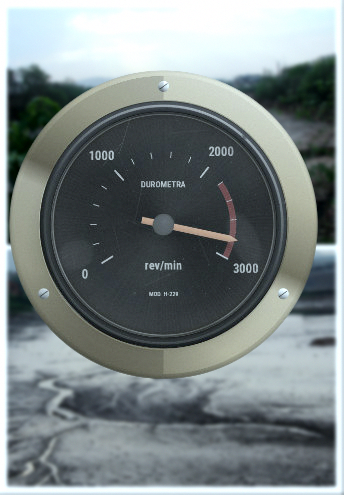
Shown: 2800 rpm
